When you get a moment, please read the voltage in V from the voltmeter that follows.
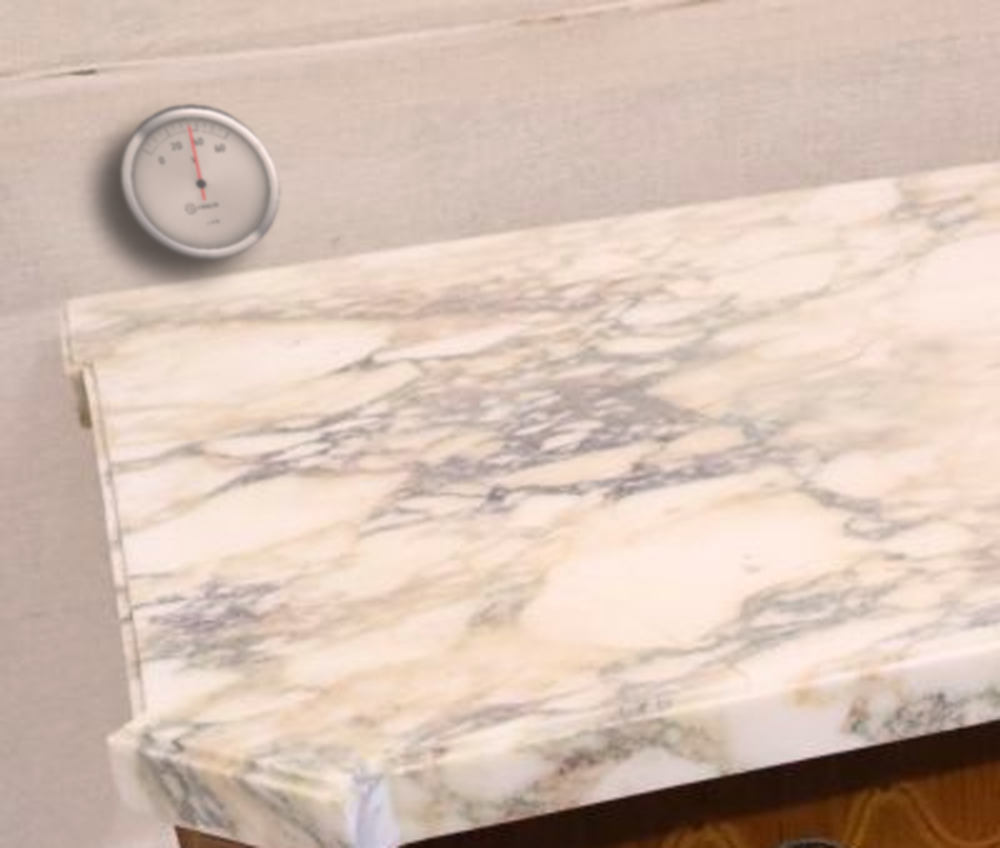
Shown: 35 V
